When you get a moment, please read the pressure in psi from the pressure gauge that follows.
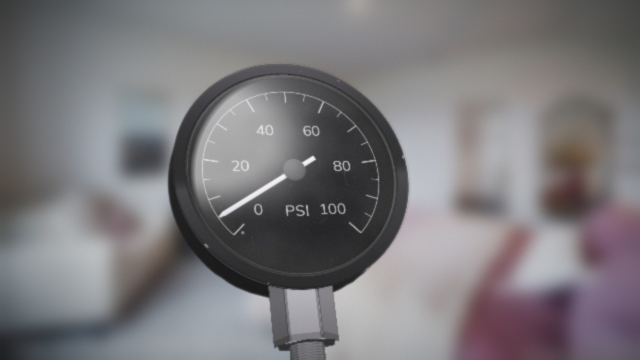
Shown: 5 psi
